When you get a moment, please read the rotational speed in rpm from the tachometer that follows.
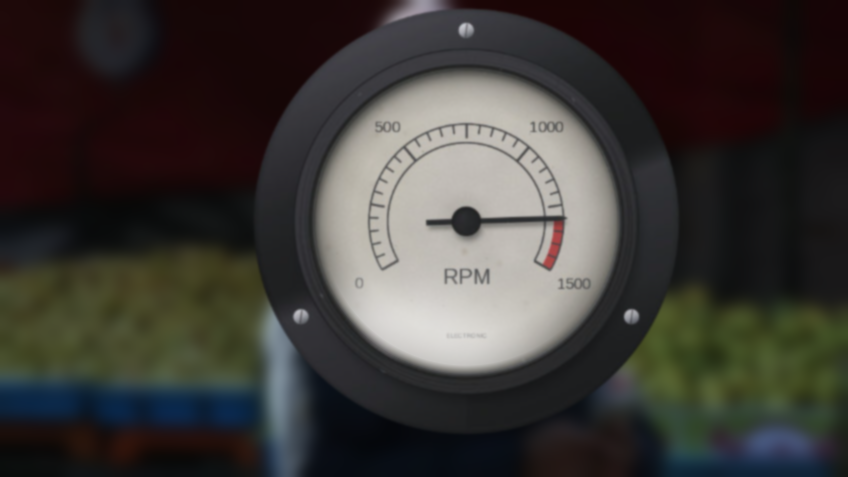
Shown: 1300 rpm
